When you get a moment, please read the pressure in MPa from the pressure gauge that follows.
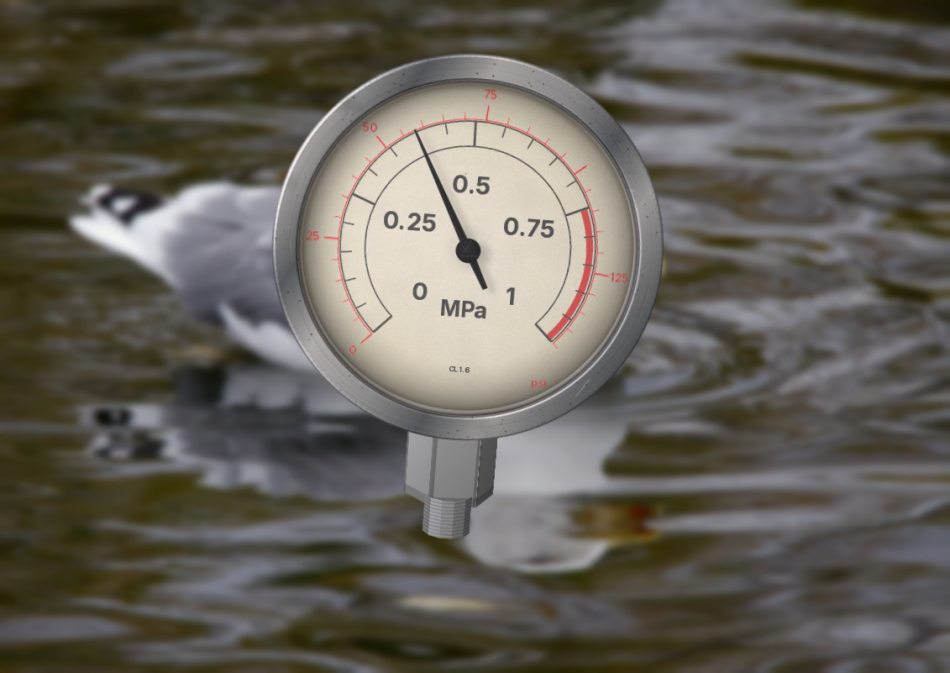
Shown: 0.4 MPa
